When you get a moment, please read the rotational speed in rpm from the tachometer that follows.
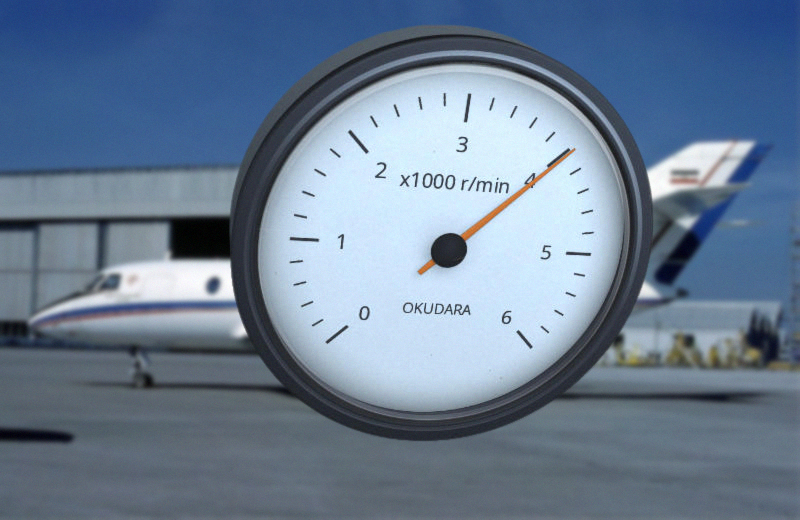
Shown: 4000 rpm
